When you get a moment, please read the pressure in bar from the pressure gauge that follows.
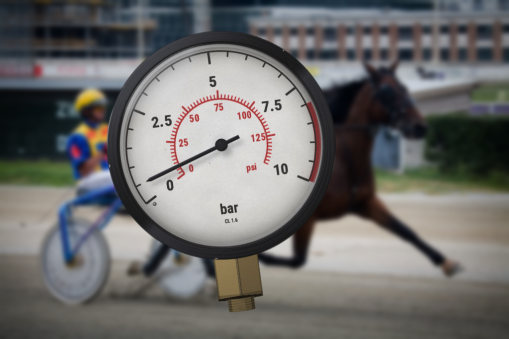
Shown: 0.5 bar
